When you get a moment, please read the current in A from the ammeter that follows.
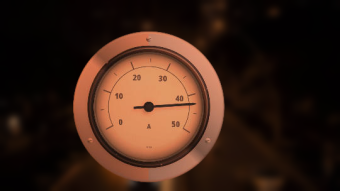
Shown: 42.5 A
